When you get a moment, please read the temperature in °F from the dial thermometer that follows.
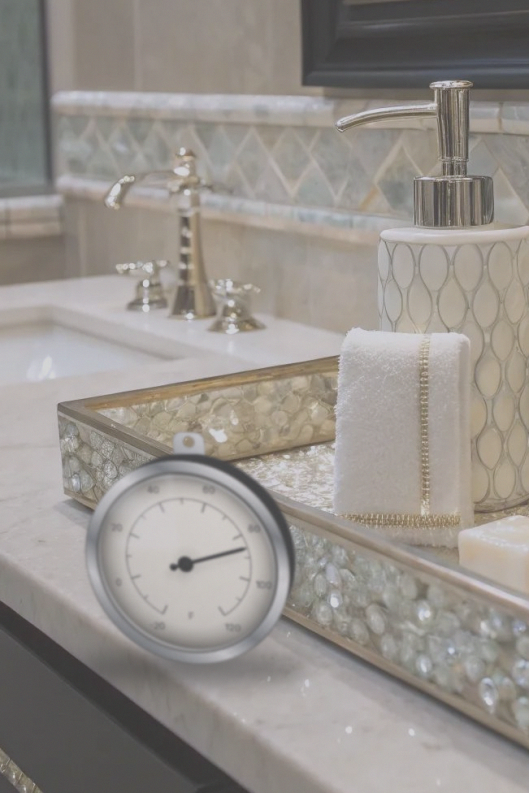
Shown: 85 °F
